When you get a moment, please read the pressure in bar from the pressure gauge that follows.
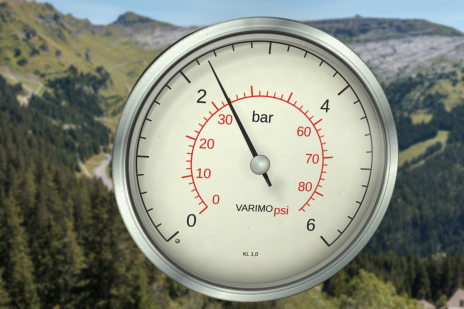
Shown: 2.3 bar
